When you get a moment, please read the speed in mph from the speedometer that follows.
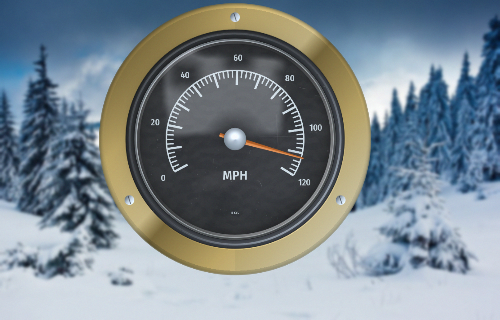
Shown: 112 mph
